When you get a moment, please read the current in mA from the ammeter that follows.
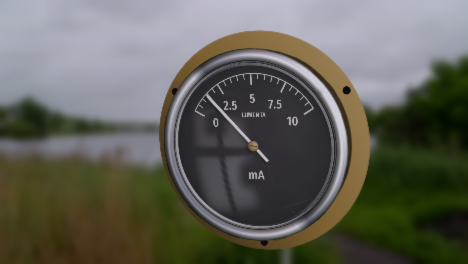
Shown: 1.5 mA
